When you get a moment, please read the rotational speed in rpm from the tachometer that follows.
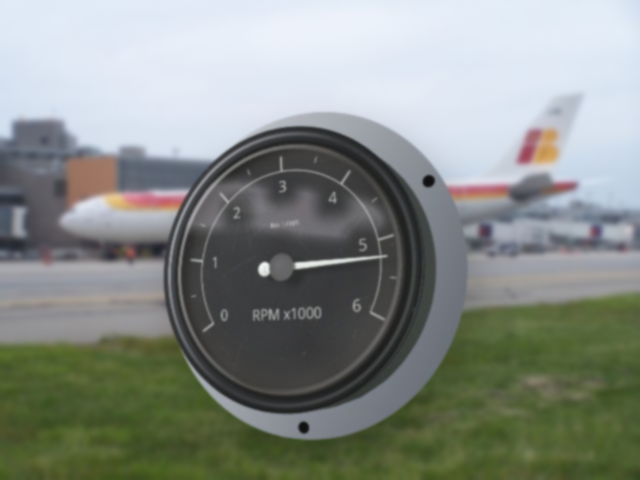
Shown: 5250 rpm
